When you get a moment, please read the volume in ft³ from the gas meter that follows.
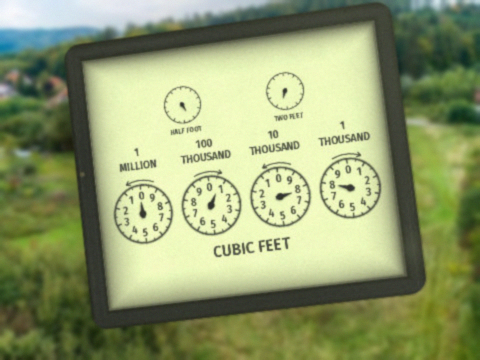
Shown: 7800 ft³
